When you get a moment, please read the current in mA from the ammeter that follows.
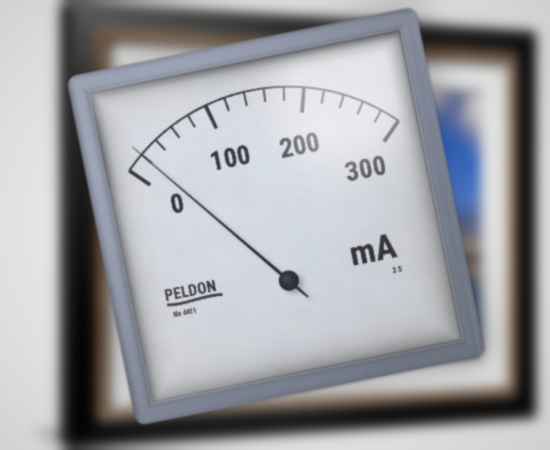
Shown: 20 mA
